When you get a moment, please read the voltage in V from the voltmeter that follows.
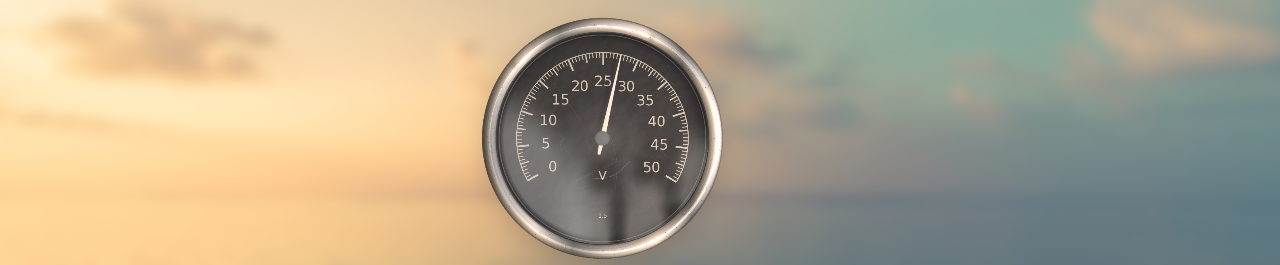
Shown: 27.5 V
